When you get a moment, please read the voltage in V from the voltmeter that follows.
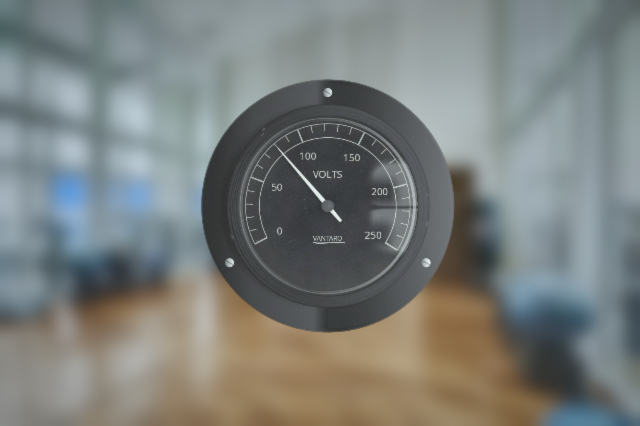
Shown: 80 V
